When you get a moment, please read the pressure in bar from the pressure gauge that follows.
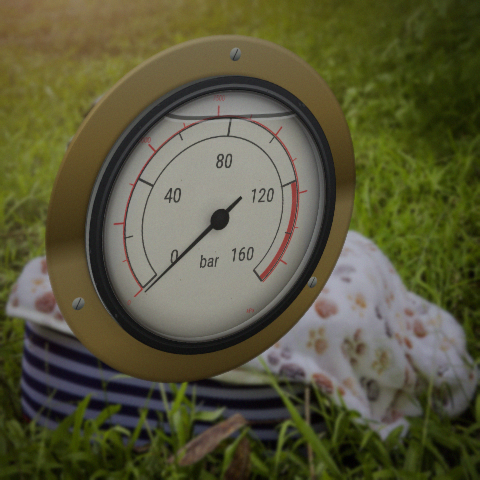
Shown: 0 bar
